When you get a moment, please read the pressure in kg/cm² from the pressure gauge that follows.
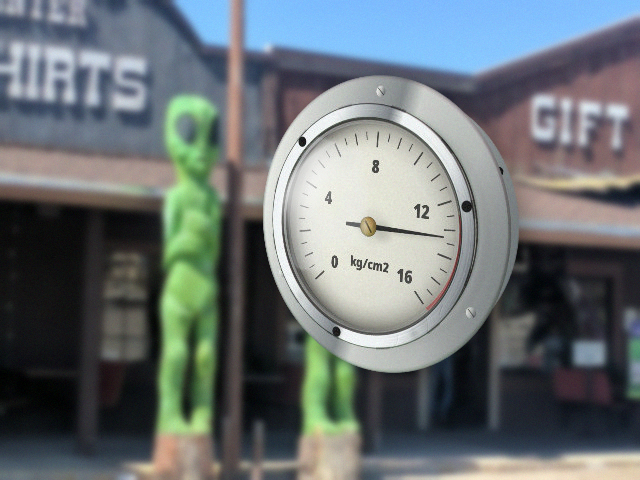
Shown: 13.25 kg/cm²
